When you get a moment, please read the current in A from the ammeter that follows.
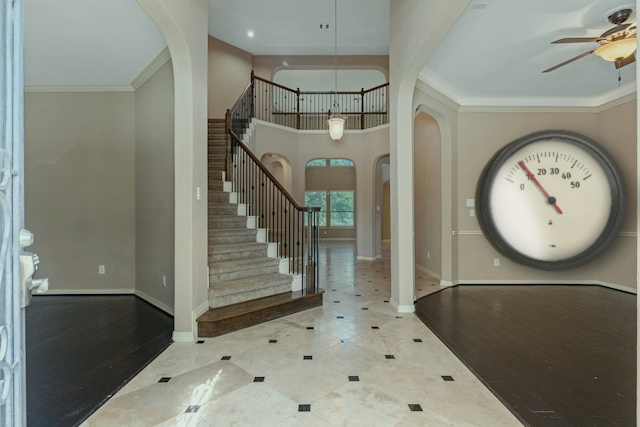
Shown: 10 A
